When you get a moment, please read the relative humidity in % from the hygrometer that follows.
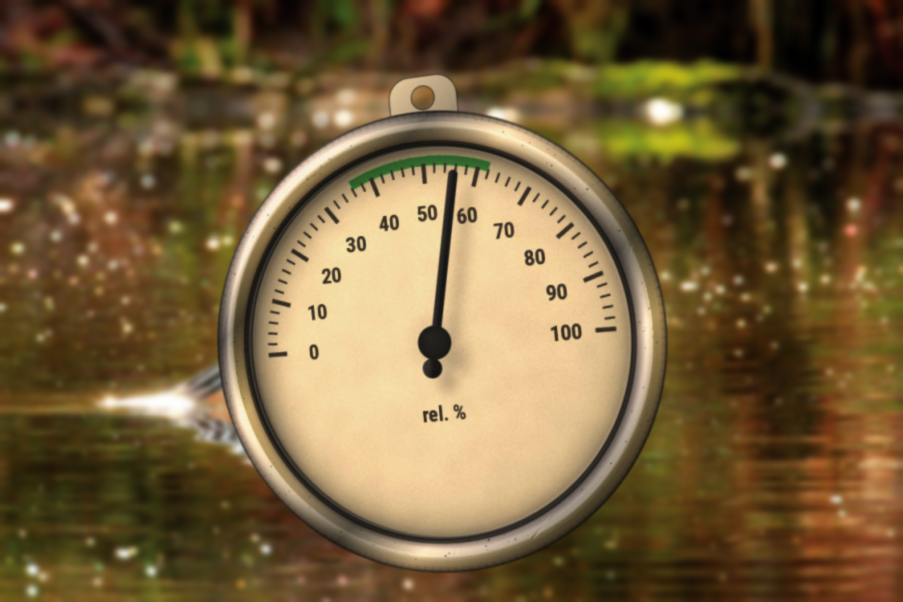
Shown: 56 %
